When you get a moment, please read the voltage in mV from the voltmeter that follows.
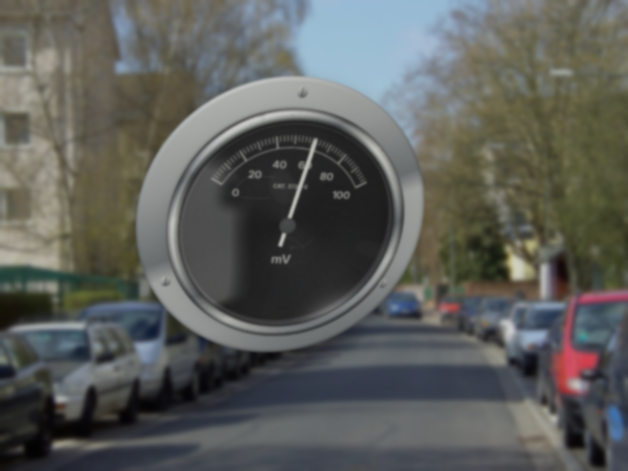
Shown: 60 mV
